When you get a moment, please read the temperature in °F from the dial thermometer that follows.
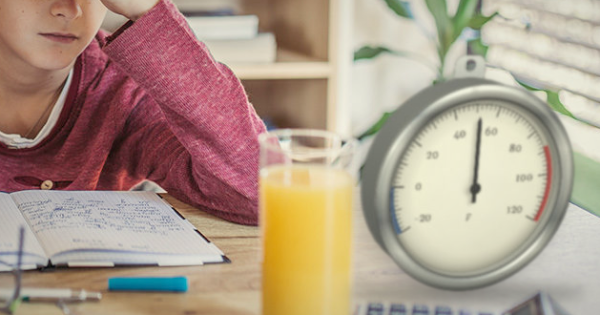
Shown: 50 °F
